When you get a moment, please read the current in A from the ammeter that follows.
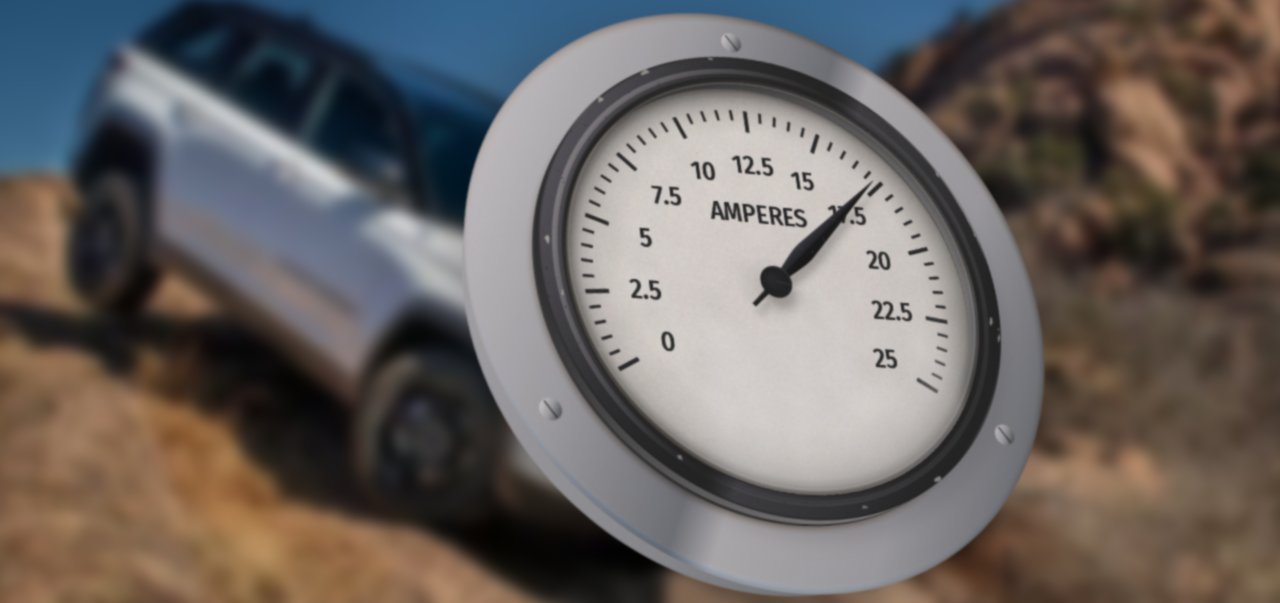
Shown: 17.25 A
